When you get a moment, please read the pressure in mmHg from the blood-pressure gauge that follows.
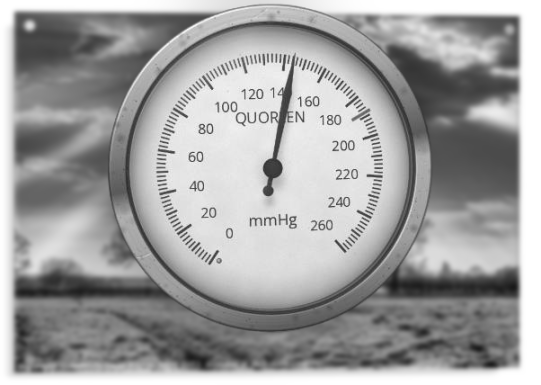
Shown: 144 mmHg
